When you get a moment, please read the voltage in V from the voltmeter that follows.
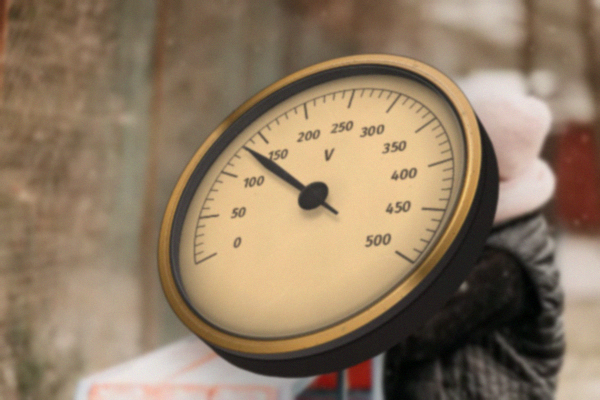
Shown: 130 V
